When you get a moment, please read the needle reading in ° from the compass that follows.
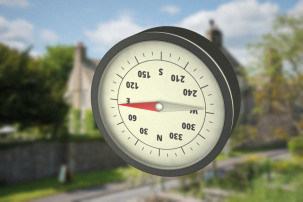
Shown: 85 °
